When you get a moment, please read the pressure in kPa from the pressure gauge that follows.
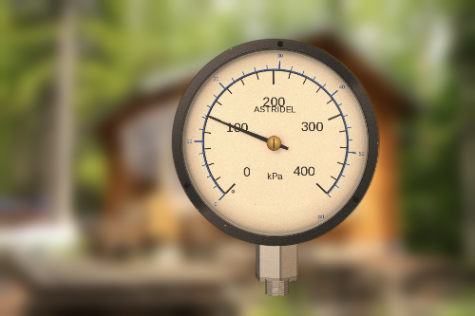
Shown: 100 kPa
